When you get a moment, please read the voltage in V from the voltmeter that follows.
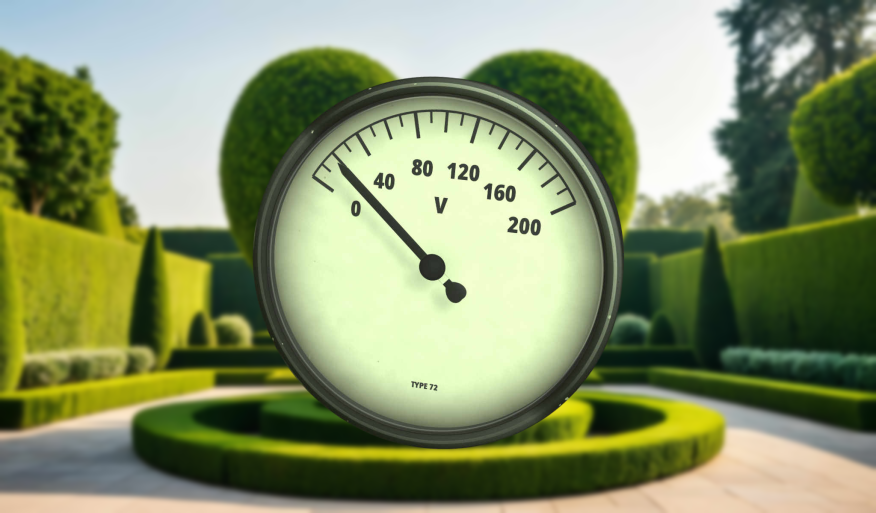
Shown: 20 V
